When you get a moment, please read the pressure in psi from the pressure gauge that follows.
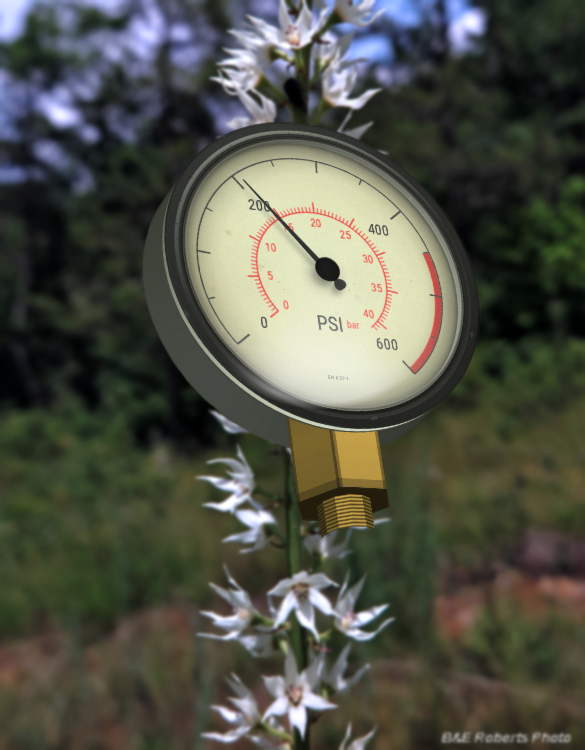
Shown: 200 psi
